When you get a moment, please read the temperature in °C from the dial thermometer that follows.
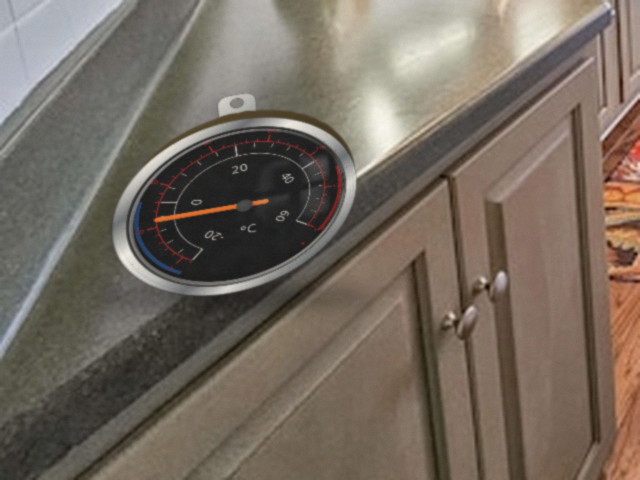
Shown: -4 °C
